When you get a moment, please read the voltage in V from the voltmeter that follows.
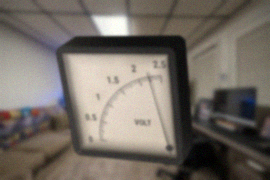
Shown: 2.25 V
